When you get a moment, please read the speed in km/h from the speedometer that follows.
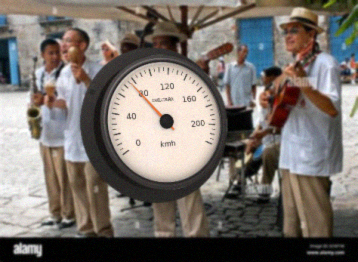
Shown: 75 km/h
